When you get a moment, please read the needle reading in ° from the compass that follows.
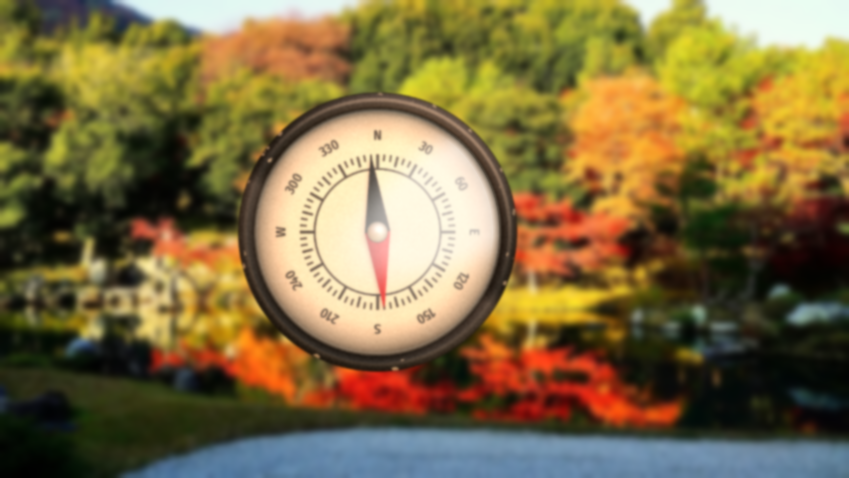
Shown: 175 °
